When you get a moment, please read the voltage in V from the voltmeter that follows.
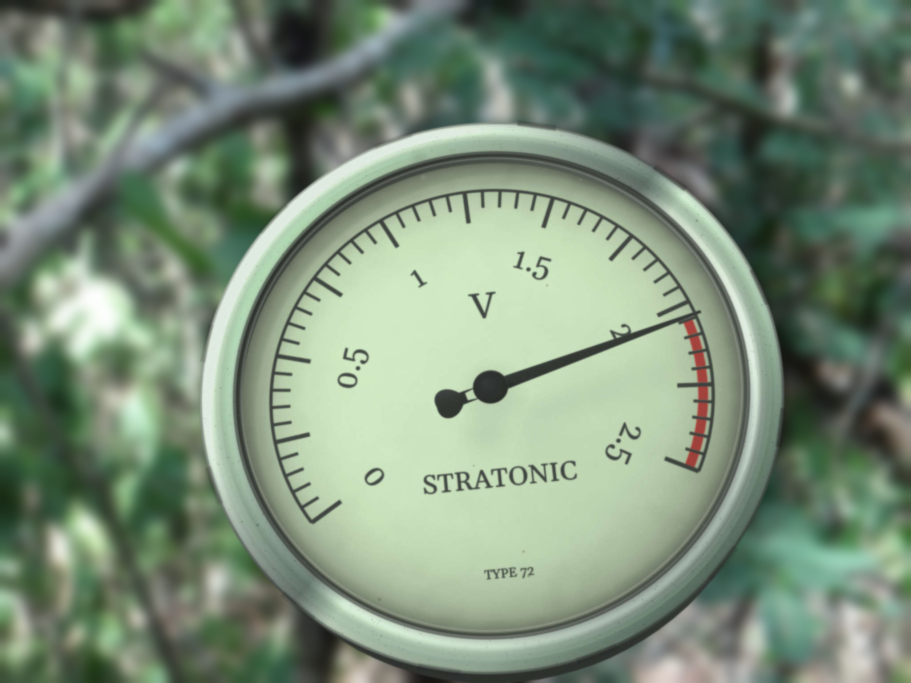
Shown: 2.05 V
